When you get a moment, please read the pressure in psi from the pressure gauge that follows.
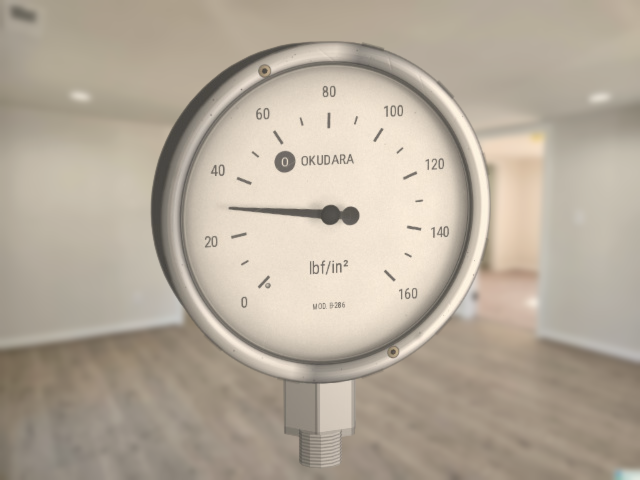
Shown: 30 psi
